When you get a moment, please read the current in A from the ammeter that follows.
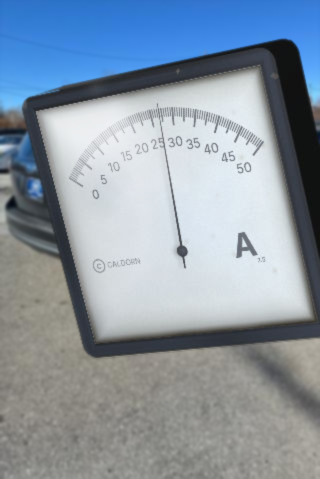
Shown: 27.5 A
